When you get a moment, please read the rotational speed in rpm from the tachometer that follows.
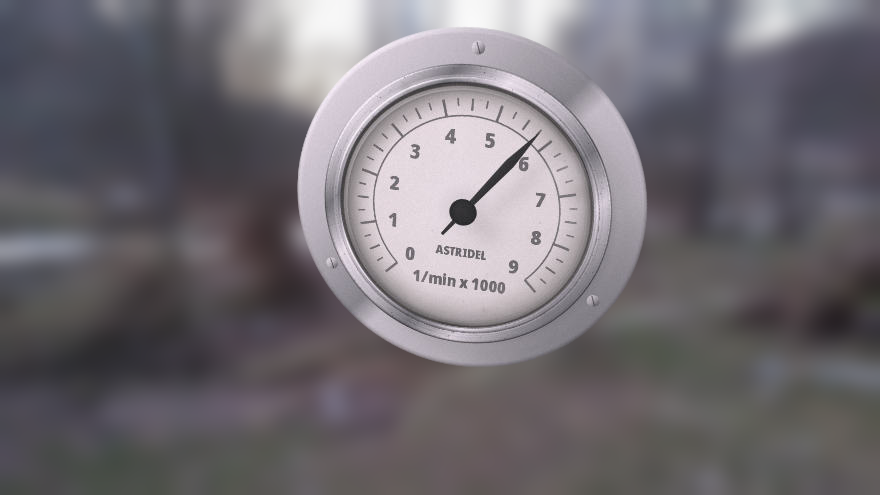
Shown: 5750 rpm
